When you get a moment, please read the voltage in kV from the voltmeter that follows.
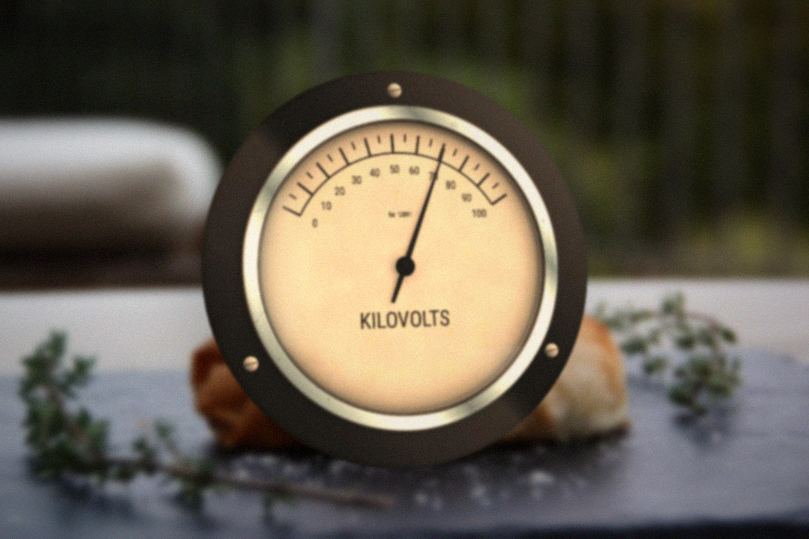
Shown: 70 kV
